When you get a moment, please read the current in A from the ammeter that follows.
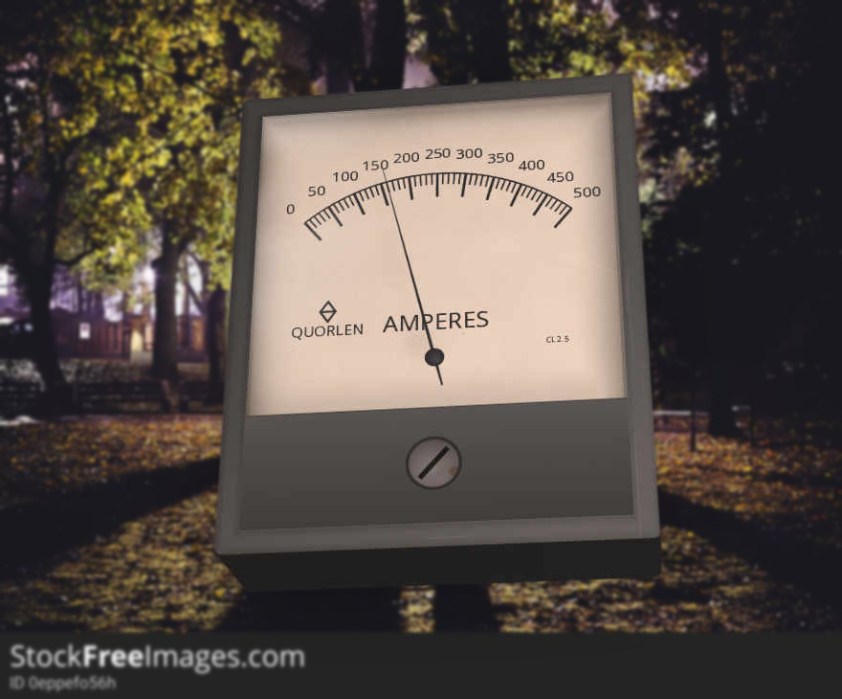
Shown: 160 A
